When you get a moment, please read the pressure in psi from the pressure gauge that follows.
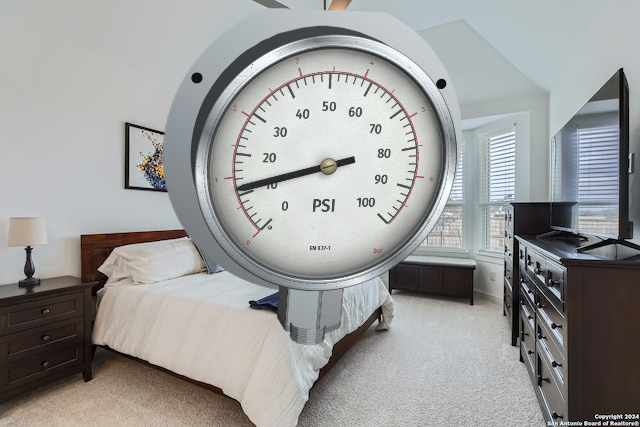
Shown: 12 psi
